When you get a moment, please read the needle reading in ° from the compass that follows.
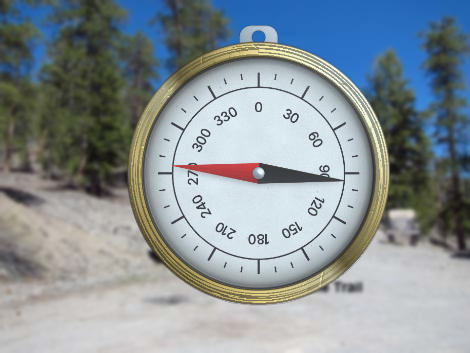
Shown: 275 °
